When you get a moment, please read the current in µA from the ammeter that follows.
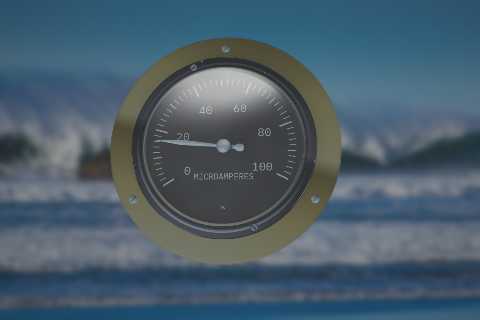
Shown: 16 µA
